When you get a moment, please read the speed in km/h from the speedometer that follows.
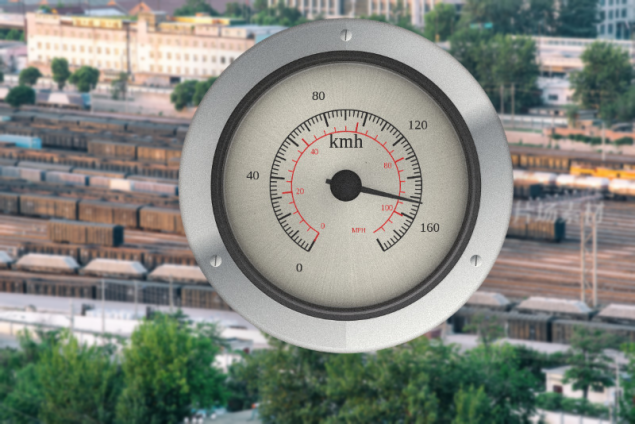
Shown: 152 km/h
